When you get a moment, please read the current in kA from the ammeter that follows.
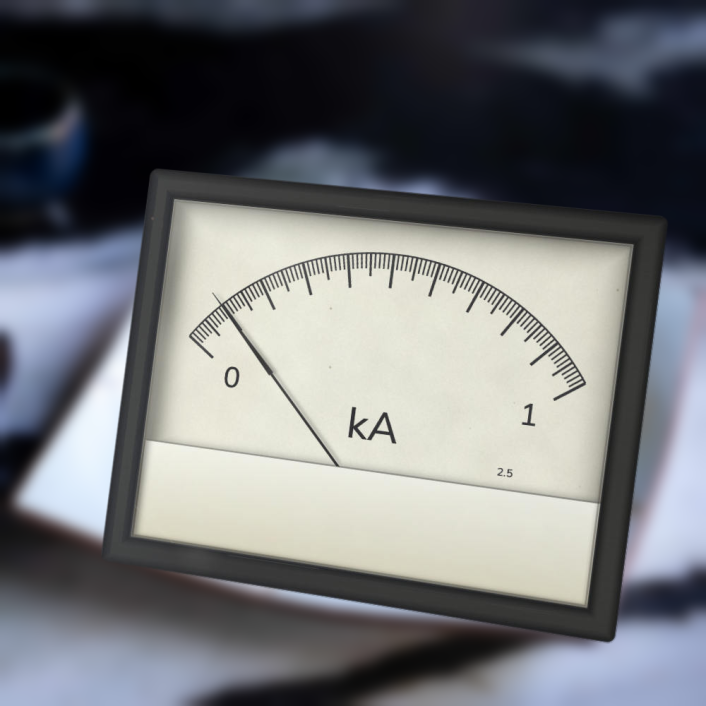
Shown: 0.1 kA
